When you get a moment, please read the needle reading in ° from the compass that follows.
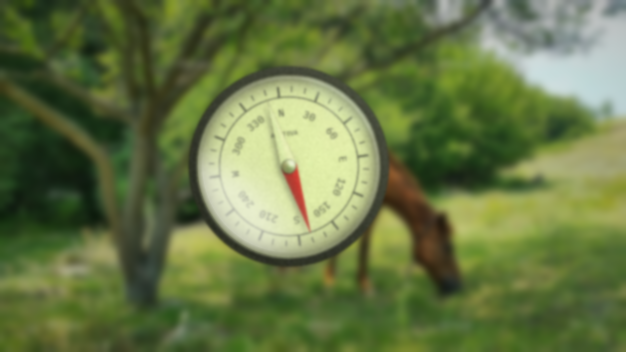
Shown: 170 °
